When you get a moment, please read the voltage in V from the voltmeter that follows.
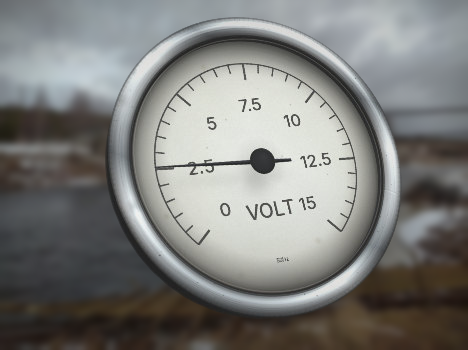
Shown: 2.5 V
